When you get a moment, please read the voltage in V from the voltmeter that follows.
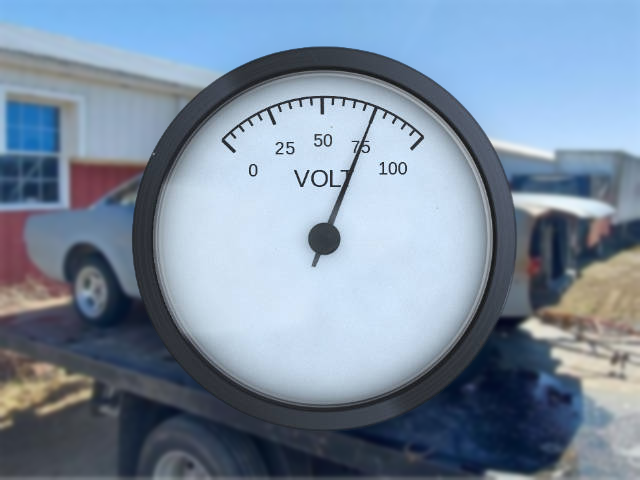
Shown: 75 V
